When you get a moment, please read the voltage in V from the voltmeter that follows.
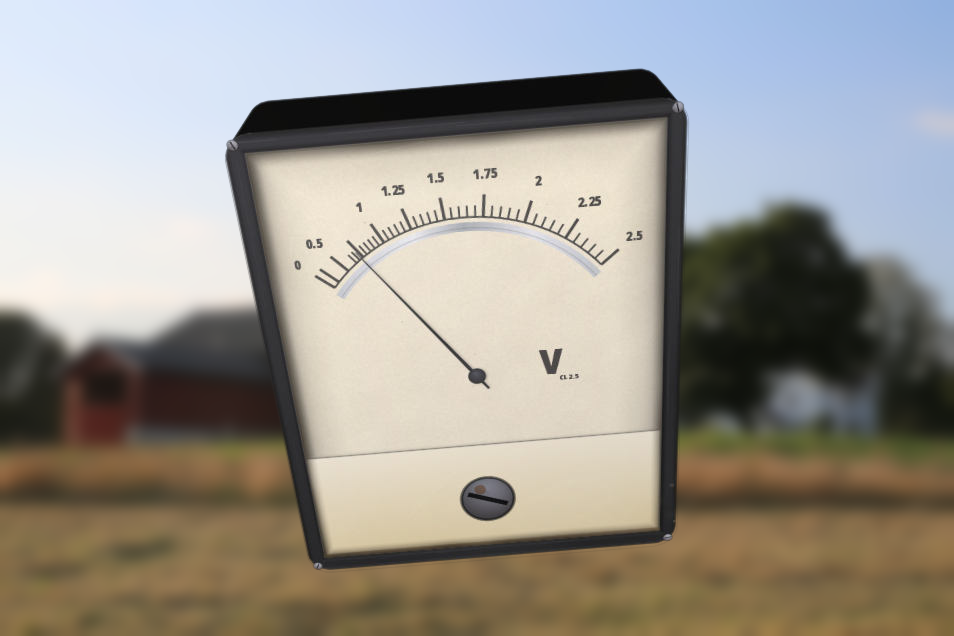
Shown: 0.75 V
